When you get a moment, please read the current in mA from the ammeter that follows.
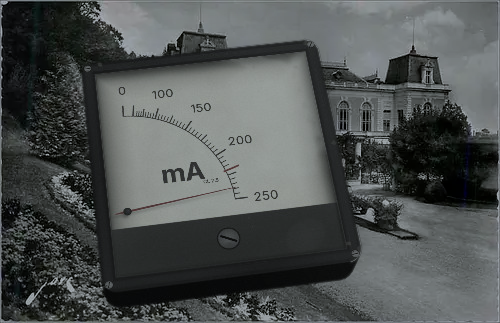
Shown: 240 mA
